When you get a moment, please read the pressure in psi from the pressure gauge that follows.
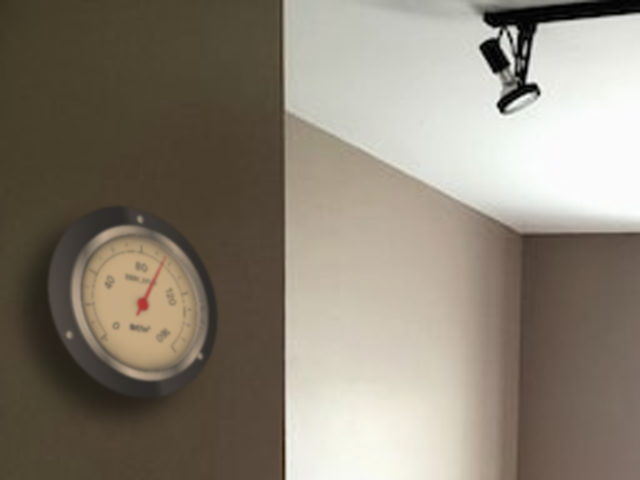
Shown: 95 psi
